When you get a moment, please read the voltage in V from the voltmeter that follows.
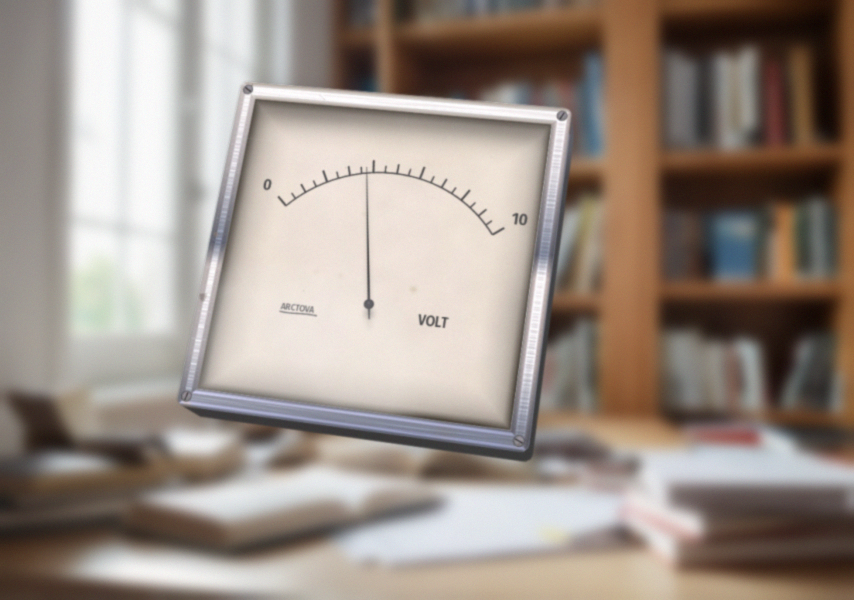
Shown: 3.75 V
